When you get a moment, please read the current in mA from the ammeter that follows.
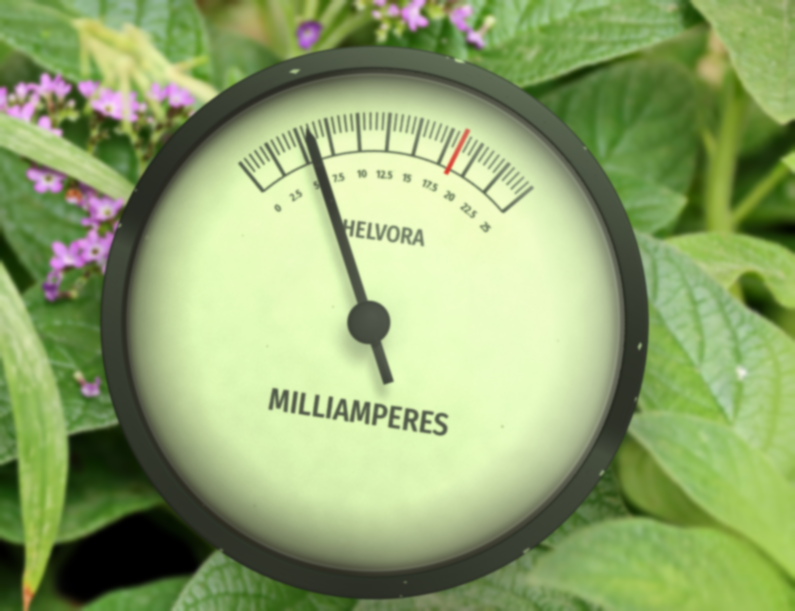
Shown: 6 mA
